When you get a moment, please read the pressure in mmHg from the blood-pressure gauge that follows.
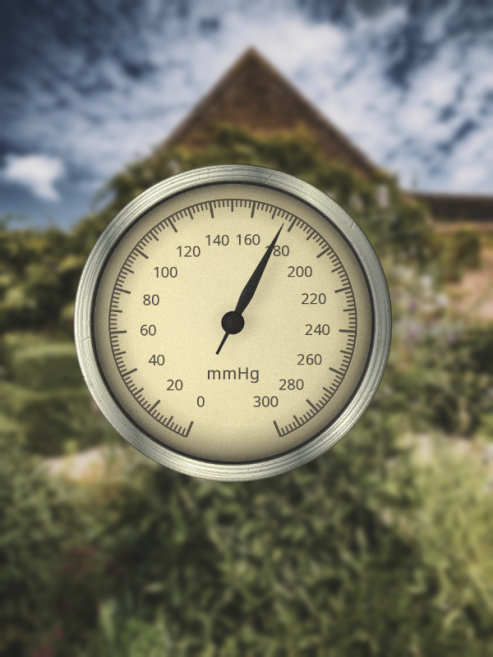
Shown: 176 mmHg
